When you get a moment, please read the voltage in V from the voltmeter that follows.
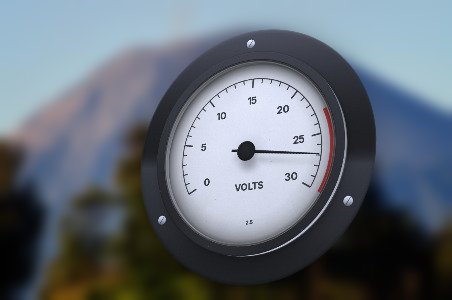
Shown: 27 V
